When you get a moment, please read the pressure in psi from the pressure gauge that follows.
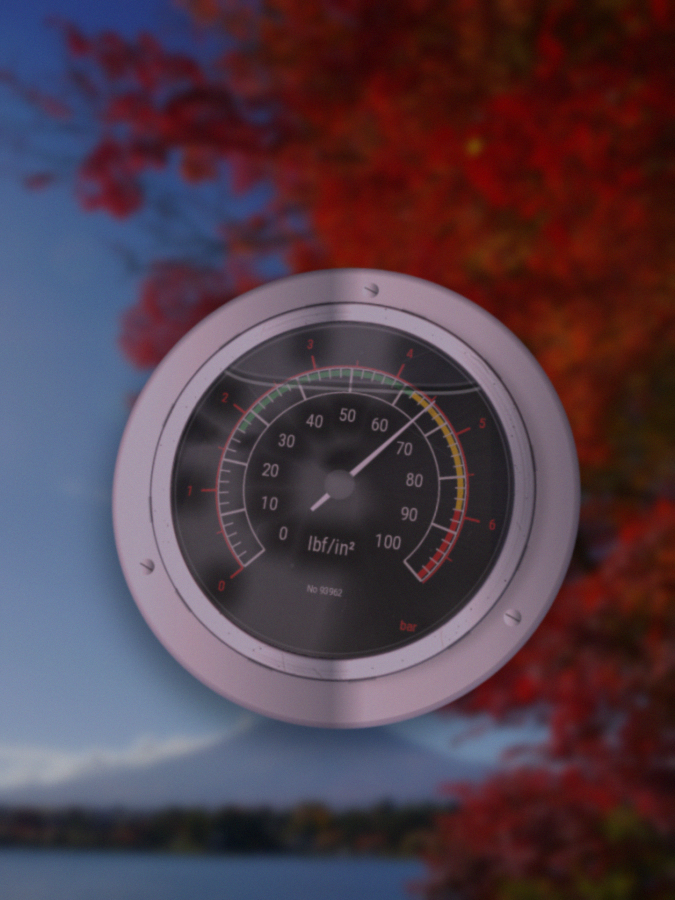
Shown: 66 psi
